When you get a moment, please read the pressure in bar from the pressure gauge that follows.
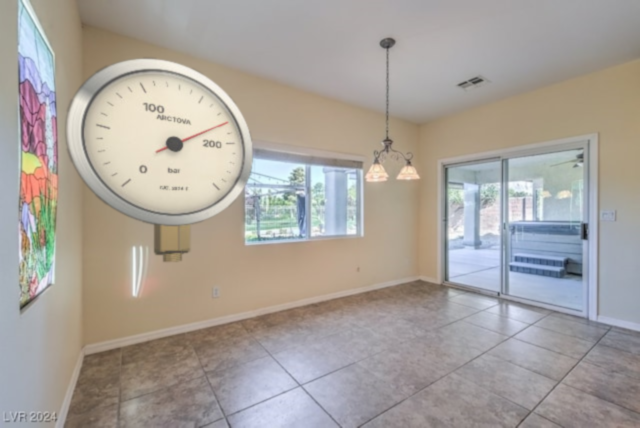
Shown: 180 bar
